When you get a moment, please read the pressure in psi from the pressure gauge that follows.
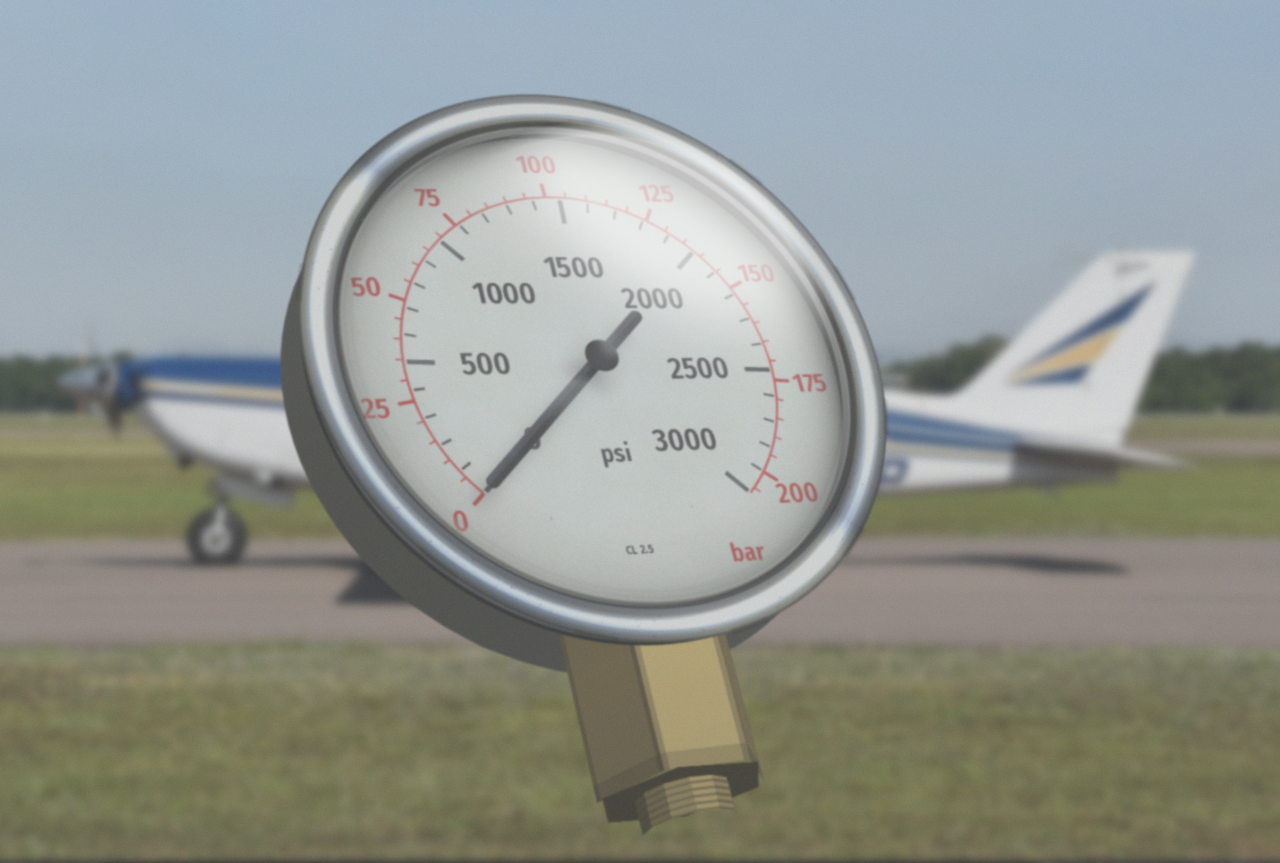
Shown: 0 psi
